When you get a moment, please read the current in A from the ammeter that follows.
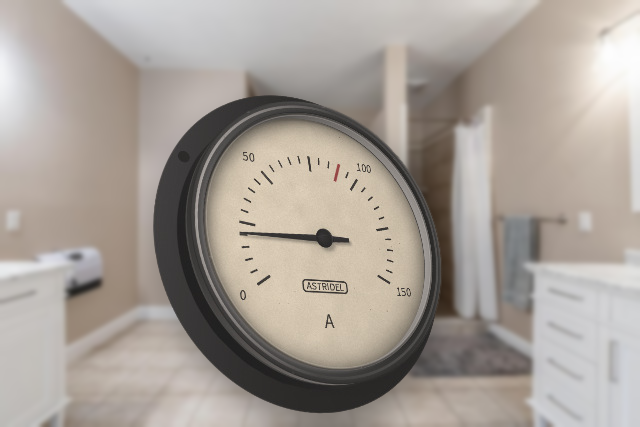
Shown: 20 A
